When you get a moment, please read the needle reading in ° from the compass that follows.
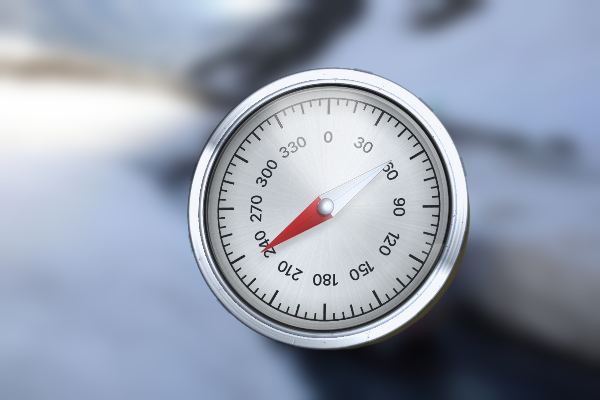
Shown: 235 °
